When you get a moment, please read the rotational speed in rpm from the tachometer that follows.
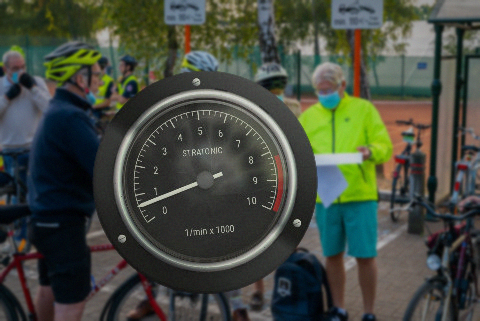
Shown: 600 rpm
